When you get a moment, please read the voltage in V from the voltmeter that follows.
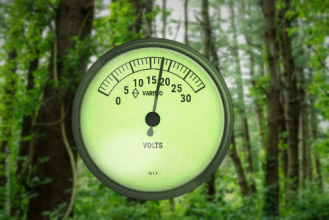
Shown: 18 V
